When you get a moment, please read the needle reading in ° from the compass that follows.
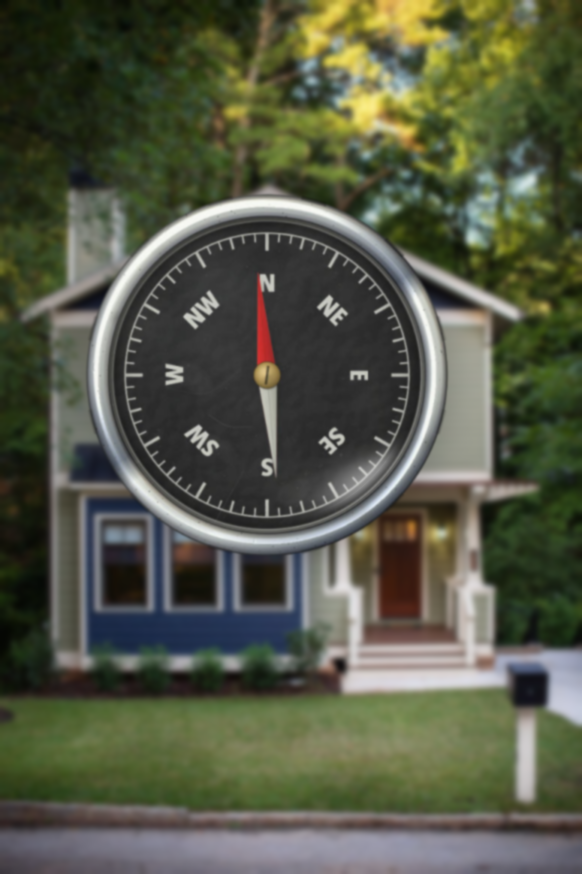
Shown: 355 °
